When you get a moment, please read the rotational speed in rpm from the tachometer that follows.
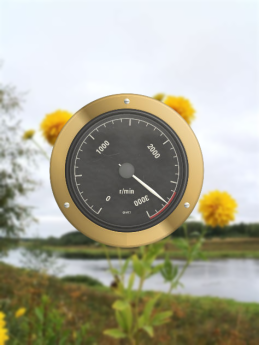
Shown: 2750 rpm
